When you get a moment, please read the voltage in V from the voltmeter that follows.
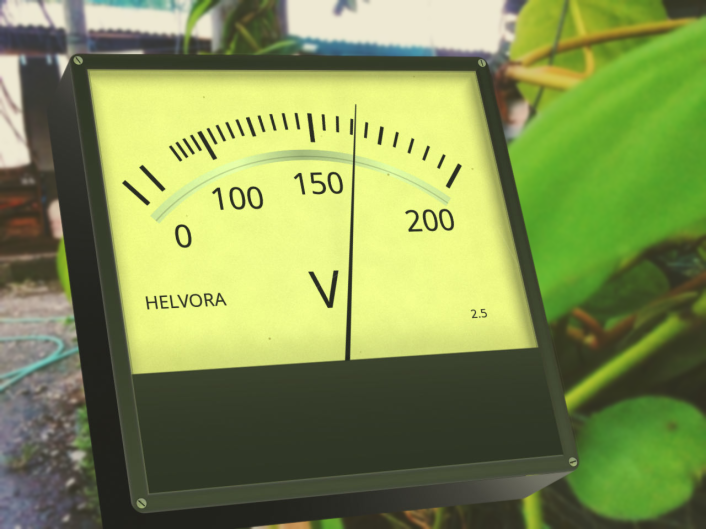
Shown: 165 V
